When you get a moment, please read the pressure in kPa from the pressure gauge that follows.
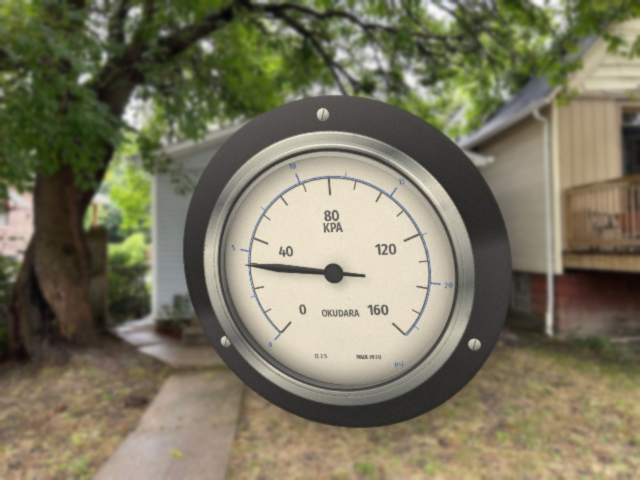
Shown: 30 kPa
